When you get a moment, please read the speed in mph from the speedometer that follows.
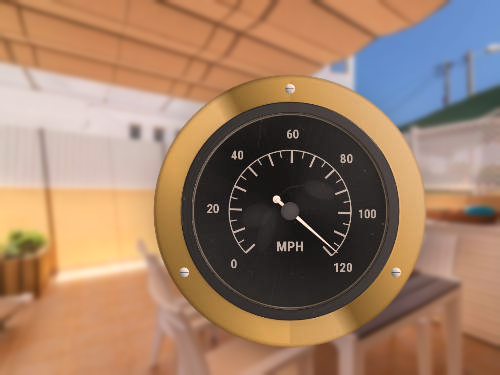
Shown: 117.5 mph
